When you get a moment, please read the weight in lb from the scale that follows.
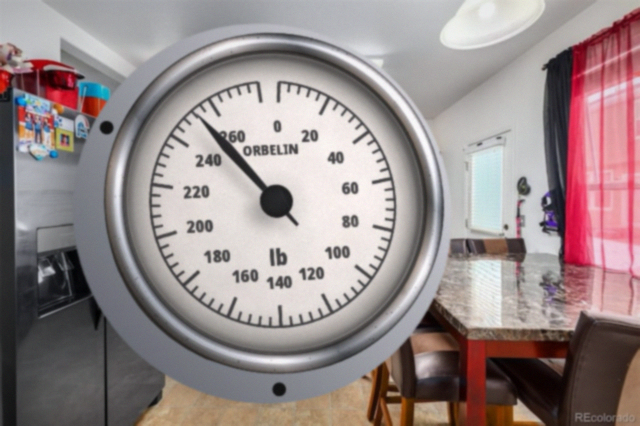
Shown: 252 lb
